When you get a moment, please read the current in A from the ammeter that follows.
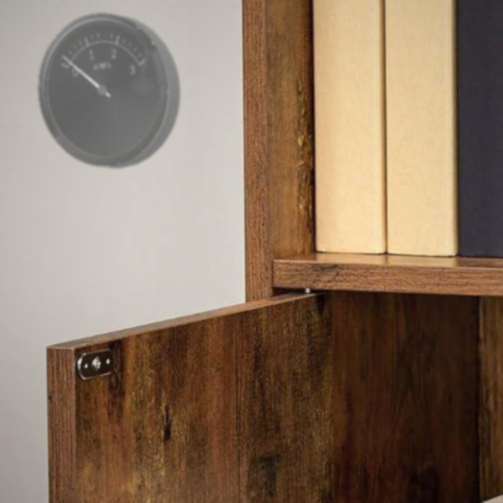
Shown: 0.2 A
